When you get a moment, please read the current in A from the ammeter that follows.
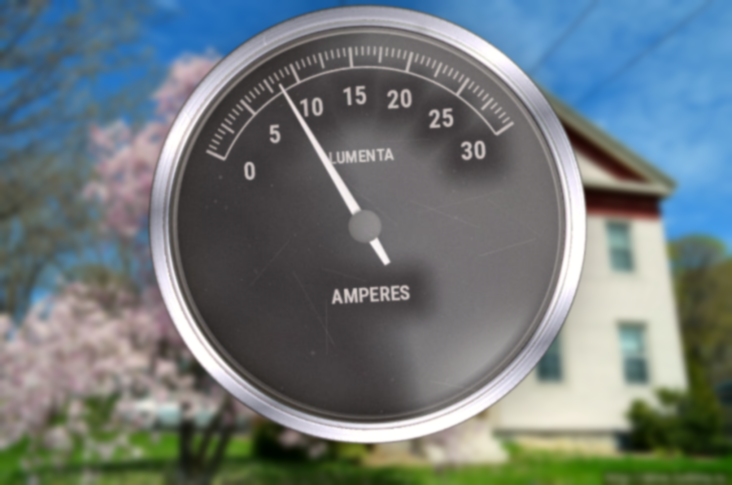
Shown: 8.5 A
